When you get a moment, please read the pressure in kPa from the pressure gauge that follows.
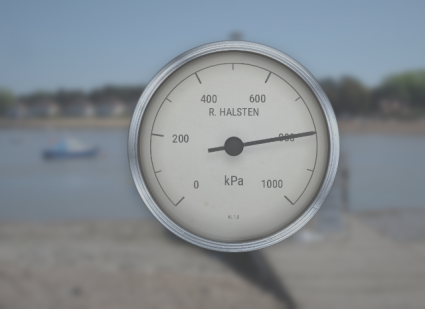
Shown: 800 kPa
